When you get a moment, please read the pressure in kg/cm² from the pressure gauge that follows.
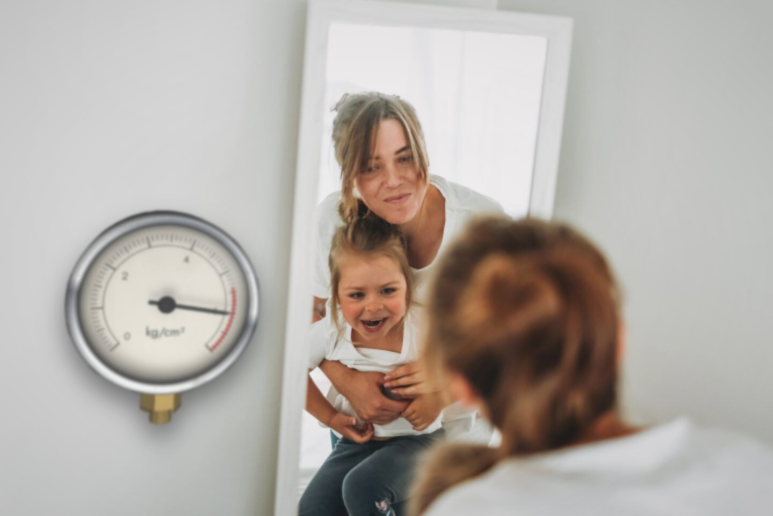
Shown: 6 kg/cm²
